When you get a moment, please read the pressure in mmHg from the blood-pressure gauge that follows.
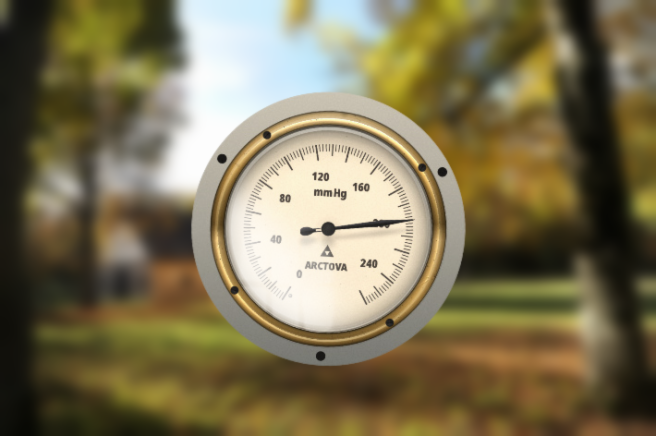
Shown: 200 mmHg
